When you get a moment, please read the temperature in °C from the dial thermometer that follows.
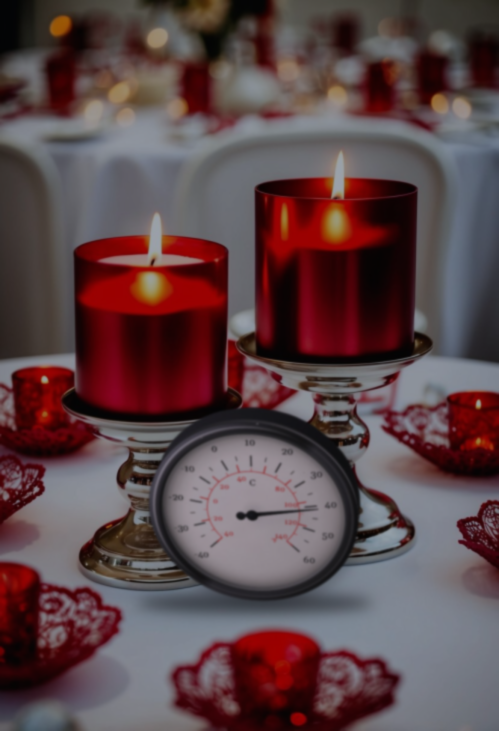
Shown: 40 °C
